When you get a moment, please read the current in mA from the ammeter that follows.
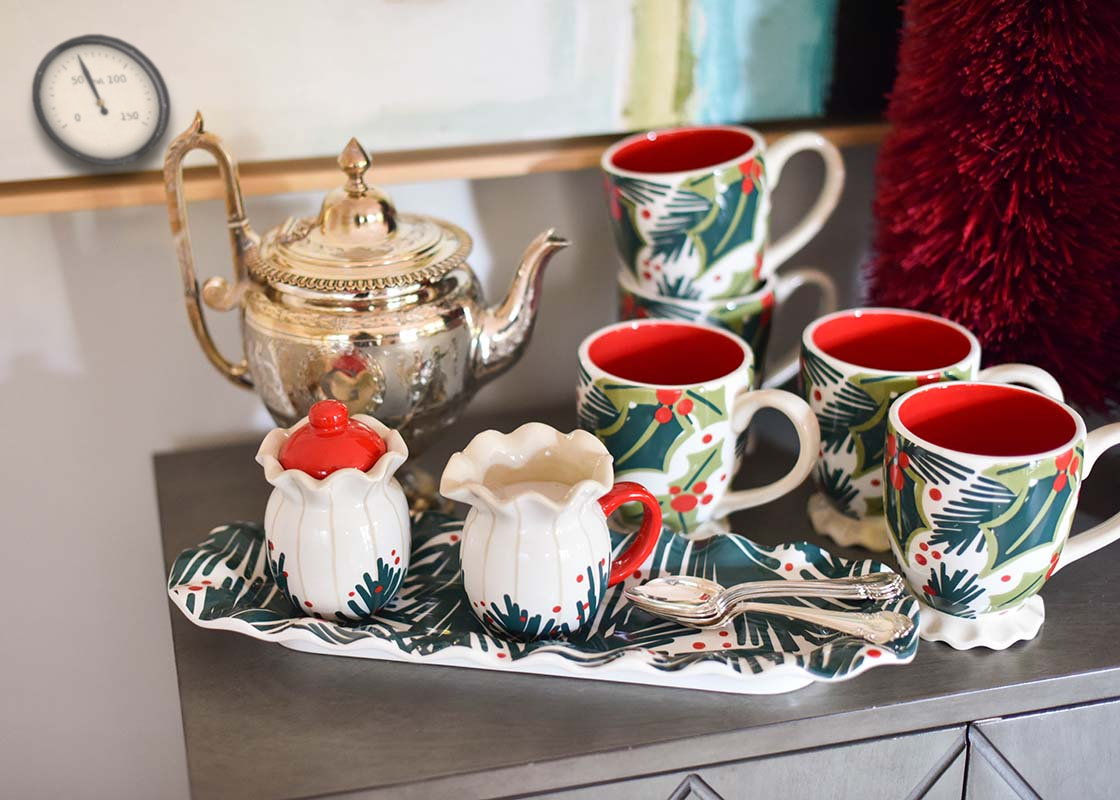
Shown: 65 mA
